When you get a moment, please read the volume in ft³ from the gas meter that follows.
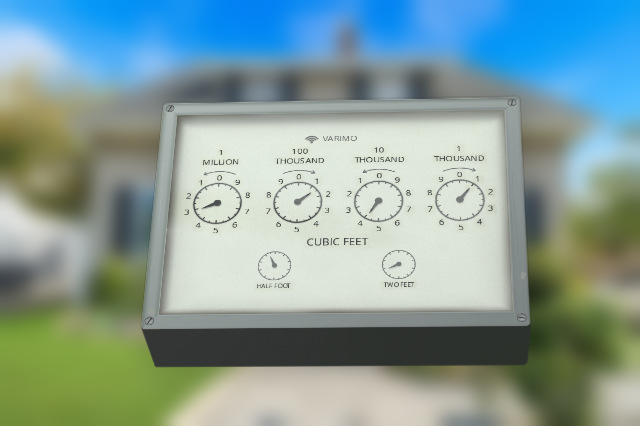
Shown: 314100 ft³
